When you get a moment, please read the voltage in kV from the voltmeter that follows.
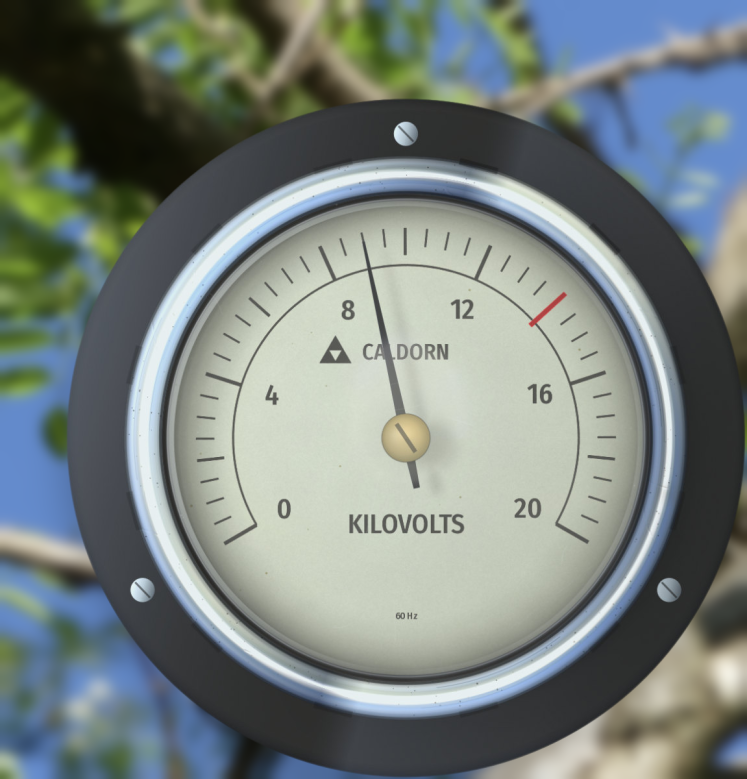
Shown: 9 kV
